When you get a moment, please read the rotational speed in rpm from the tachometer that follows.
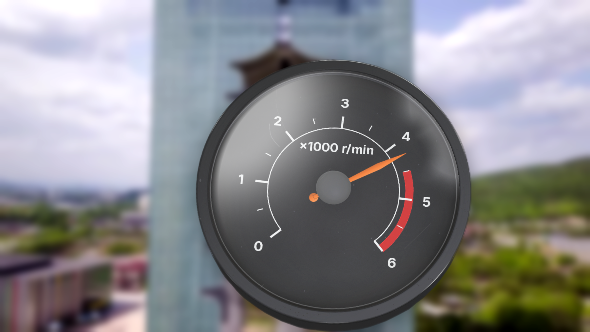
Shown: 4250 rpm
